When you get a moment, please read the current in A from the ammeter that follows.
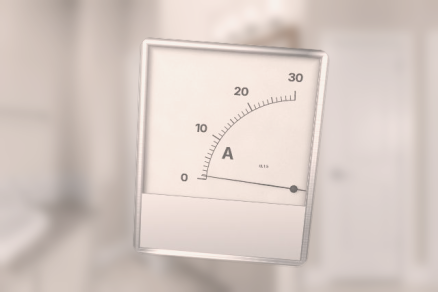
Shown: 1 A
